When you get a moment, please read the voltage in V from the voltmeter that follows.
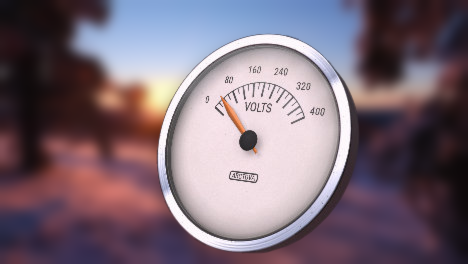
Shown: 40 V
